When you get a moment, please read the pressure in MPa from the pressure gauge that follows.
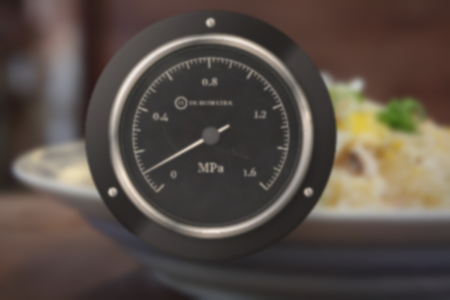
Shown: 0.1 MPa
